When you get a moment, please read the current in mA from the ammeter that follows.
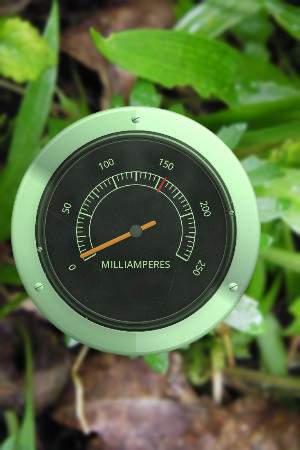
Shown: 5 mA
